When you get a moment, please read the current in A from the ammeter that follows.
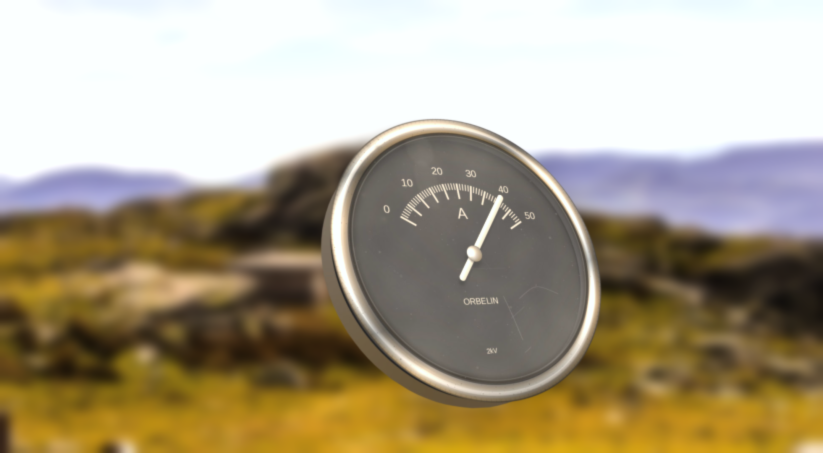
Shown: 40 A
